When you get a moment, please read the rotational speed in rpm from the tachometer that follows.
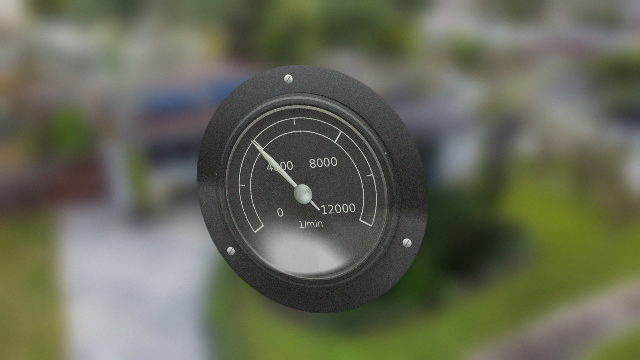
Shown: 4000 rpm
